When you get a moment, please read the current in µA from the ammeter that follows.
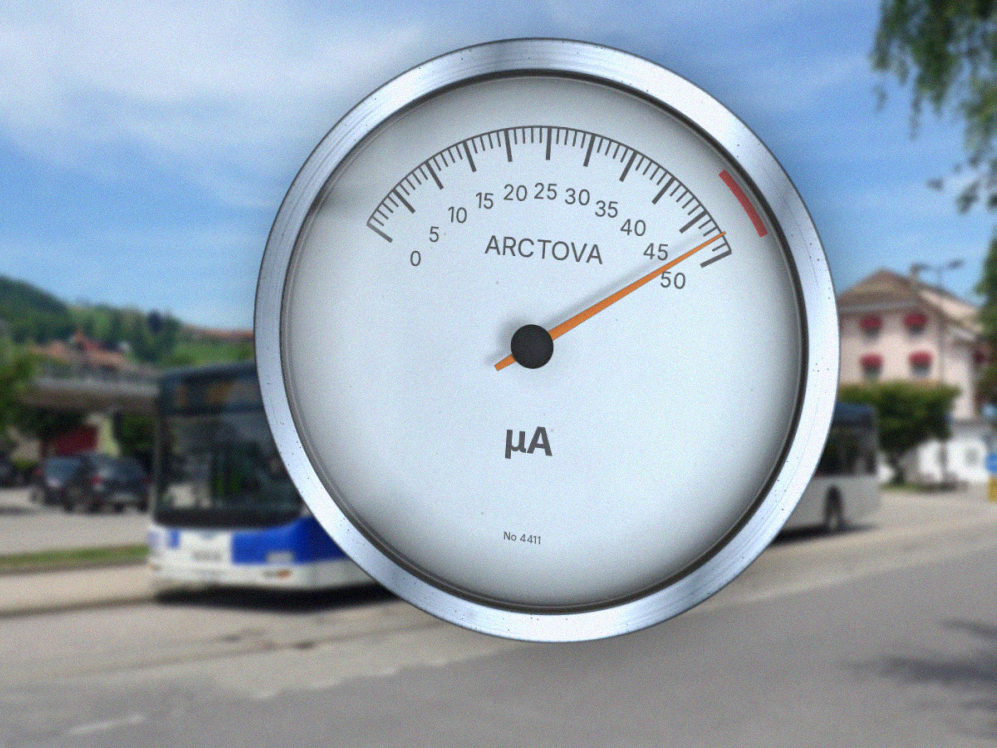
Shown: 48 µA
